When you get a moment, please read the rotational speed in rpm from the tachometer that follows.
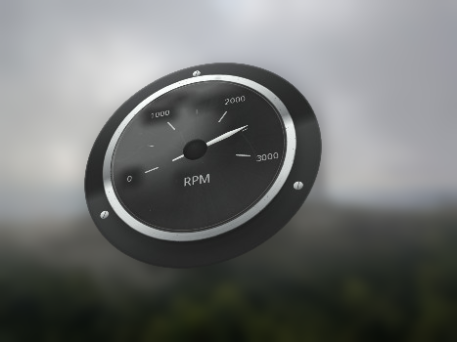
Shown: 2500 rpm
